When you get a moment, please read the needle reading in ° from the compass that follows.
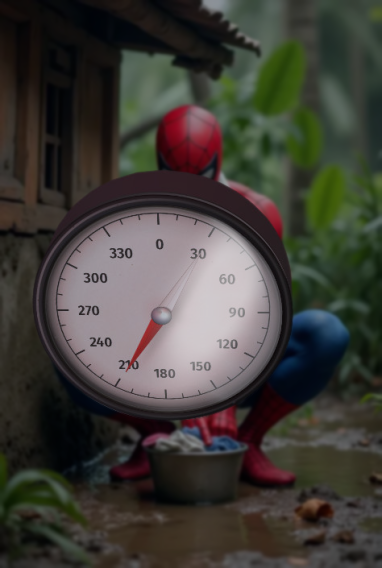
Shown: 210 °
